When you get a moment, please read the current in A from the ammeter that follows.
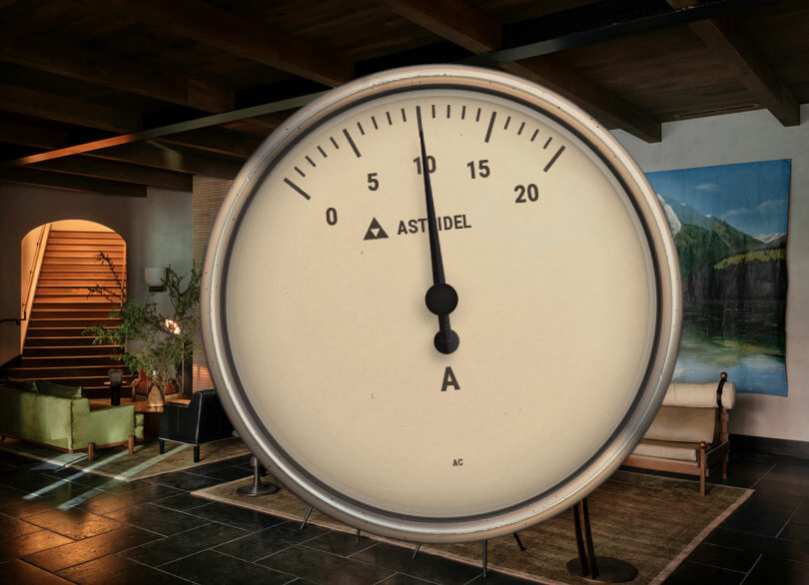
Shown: 10 A
